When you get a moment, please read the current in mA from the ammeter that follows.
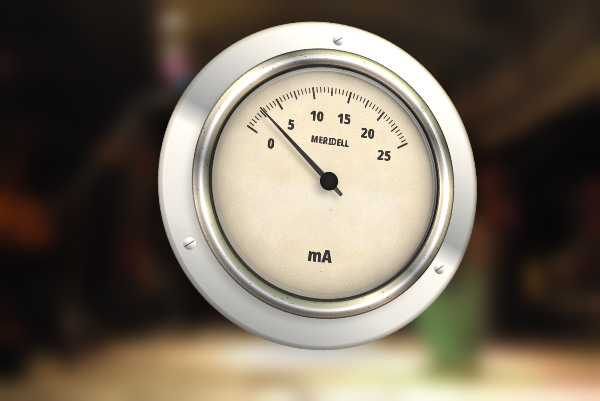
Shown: 2.5 mA
